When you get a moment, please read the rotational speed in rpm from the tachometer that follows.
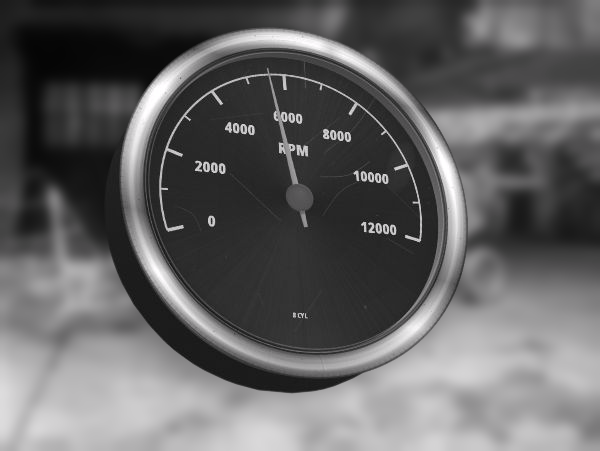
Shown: 5500 rpm
